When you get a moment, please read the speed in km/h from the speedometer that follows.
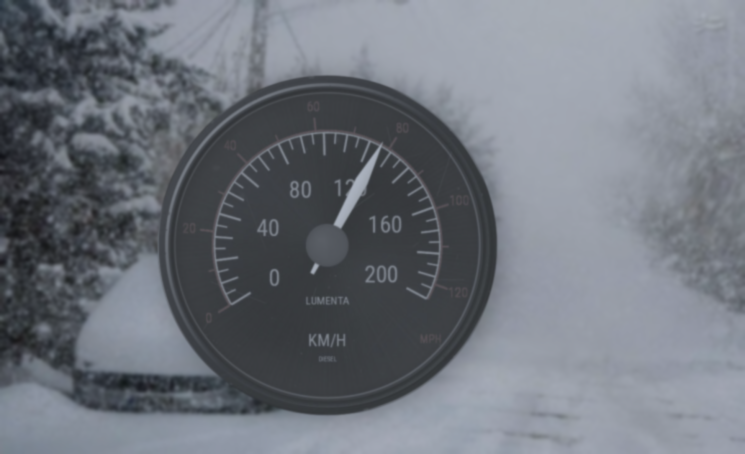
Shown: 125 km/h
